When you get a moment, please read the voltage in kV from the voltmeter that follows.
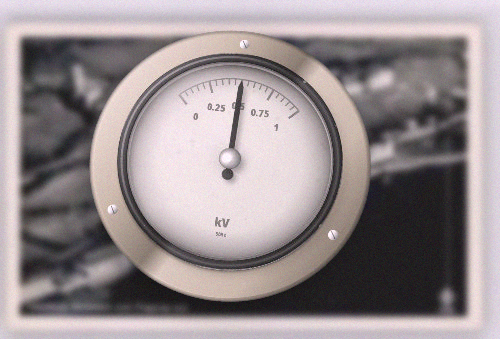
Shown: 0.5 kV
